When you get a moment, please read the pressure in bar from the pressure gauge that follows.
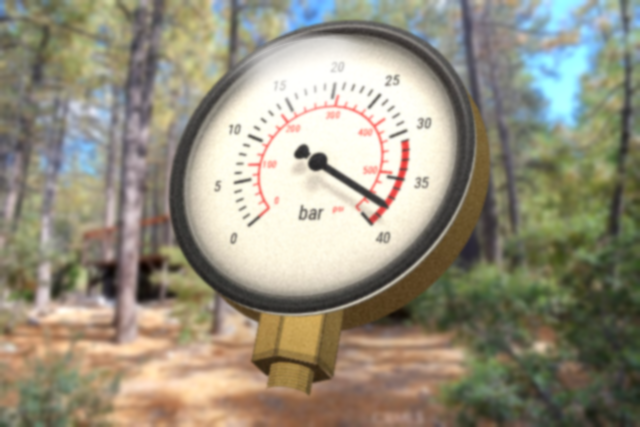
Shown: 38 bar
